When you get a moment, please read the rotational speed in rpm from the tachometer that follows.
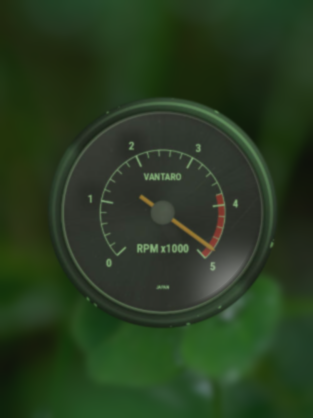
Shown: 4800 rpm
